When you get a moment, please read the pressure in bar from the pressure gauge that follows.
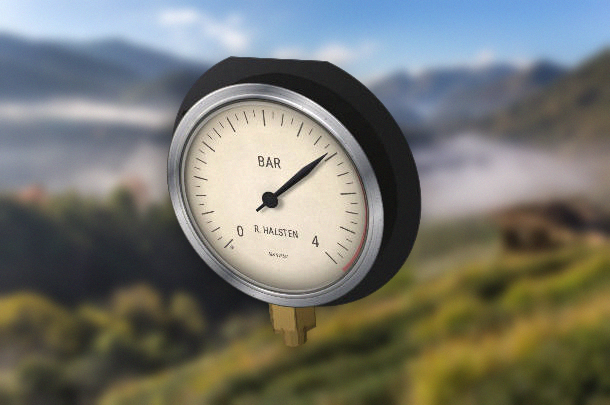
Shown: 2.75 bar
